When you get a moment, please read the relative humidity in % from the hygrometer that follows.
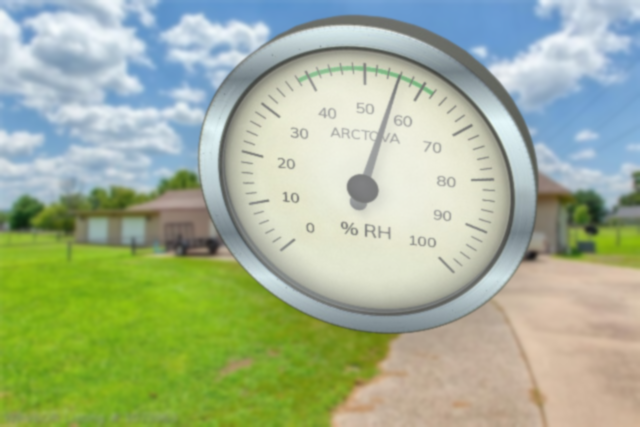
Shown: 56 %
